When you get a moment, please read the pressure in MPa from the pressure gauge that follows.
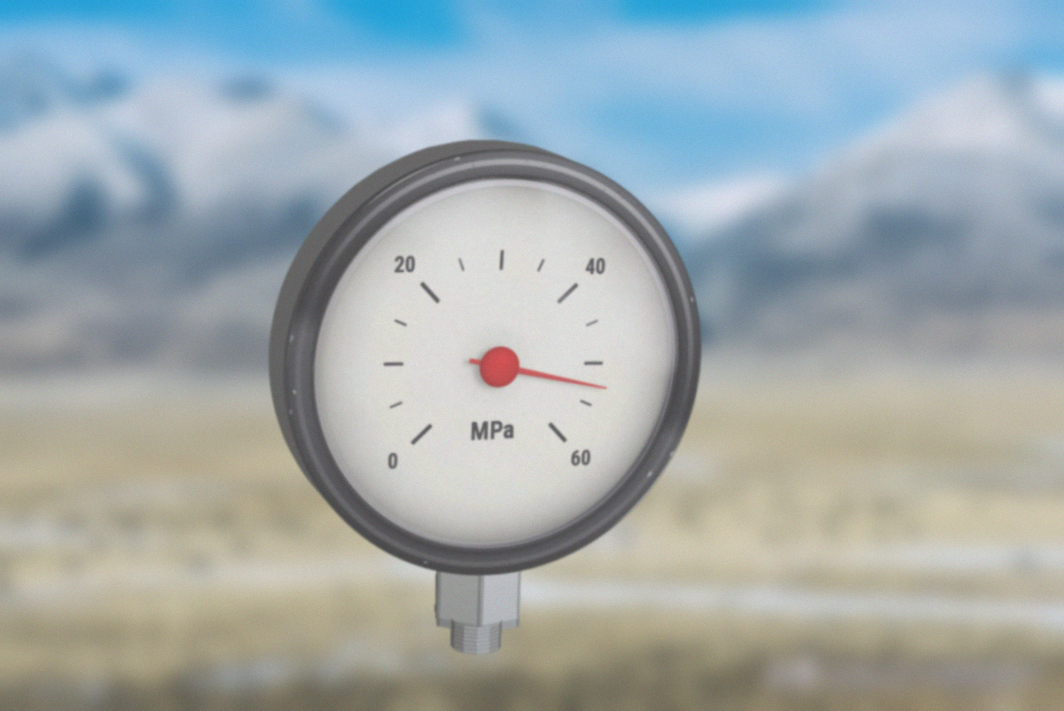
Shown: 52.5 MPa
